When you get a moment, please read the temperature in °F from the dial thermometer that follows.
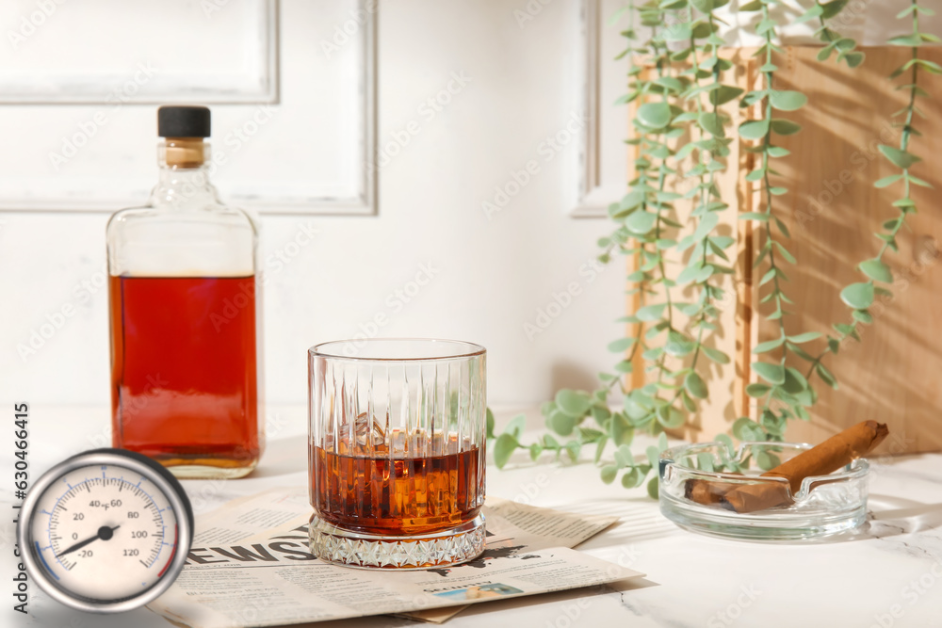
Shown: -10 °F
